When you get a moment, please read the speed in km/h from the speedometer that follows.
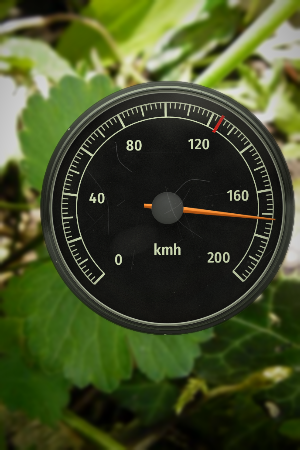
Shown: 172 km/h
